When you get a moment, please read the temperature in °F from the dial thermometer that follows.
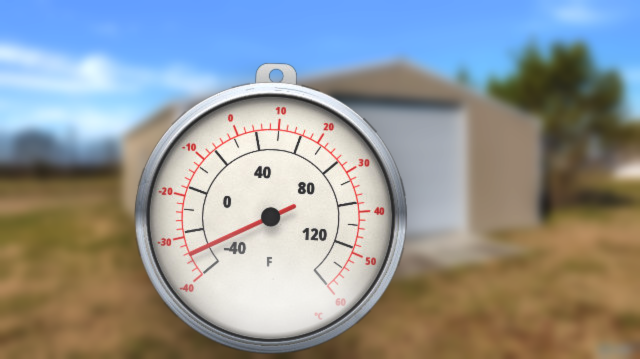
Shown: -30 °F
